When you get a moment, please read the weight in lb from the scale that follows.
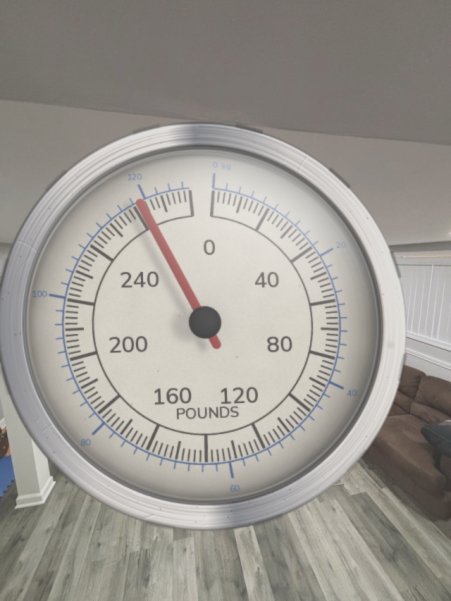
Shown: 262 lb
